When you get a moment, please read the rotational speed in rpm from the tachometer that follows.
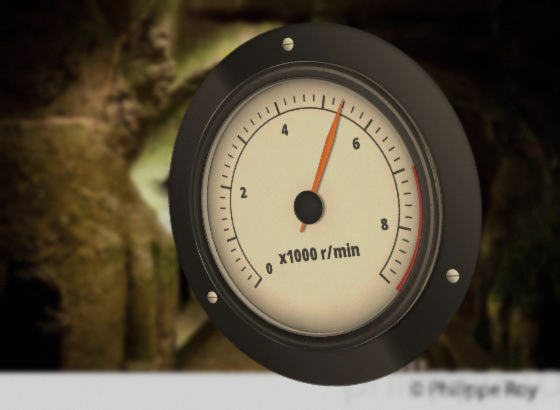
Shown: 5400 rpm
